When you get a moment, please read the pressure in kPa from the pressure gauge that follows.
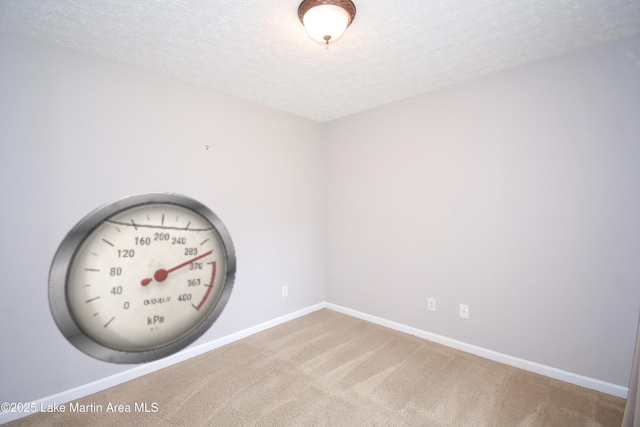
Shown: 300 kPa
